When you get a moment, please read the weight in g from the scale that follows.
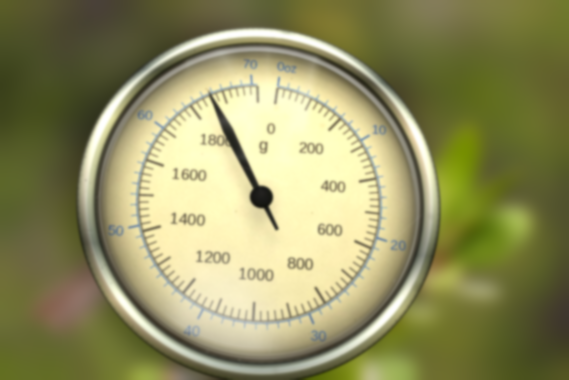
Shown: 1860 g
